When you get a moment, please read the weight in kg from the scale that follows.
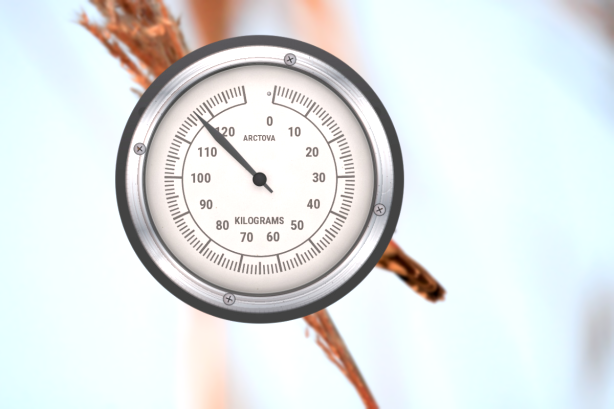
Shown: 117 kg
